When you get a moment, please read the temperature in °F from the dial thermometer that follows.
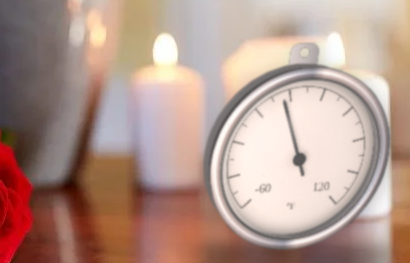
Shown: 15 °F
